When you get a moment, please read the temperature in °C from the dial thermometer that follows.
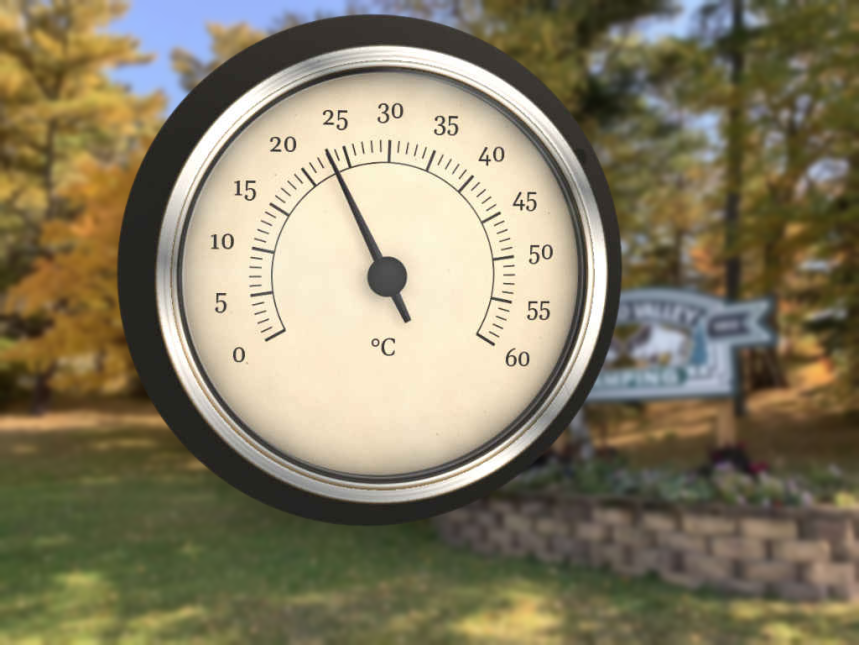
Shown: 23 °C
